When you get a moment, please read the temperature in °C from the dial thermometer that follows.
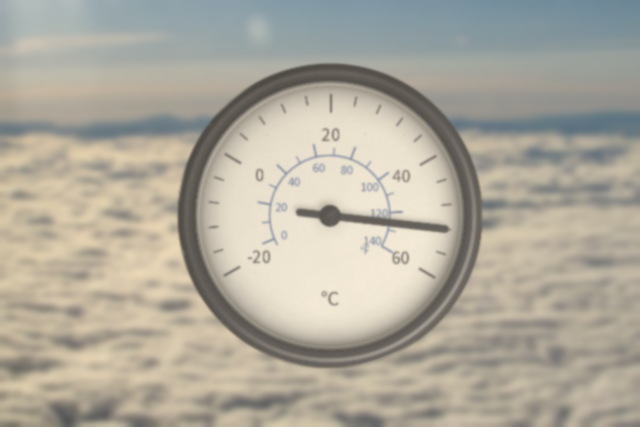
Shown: 52 °C
